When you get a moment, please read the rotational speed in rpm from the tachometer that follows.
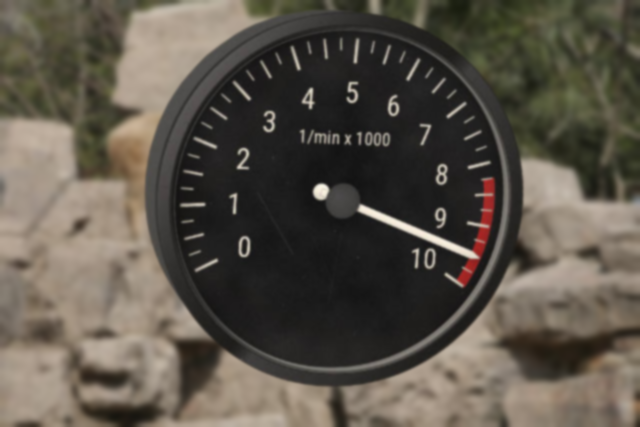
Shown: 9500 rpm
